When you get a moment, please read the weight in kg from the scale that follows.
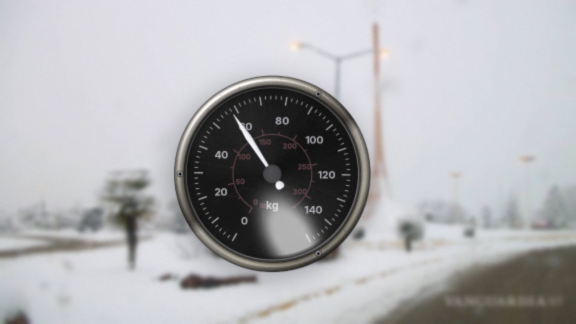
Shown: 58 kg
